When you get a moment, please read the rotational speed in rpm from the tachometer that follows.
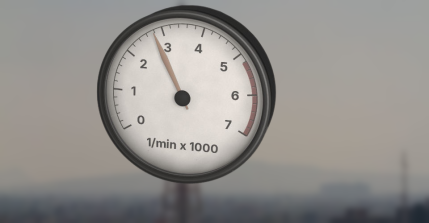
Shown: 2800 rpm
